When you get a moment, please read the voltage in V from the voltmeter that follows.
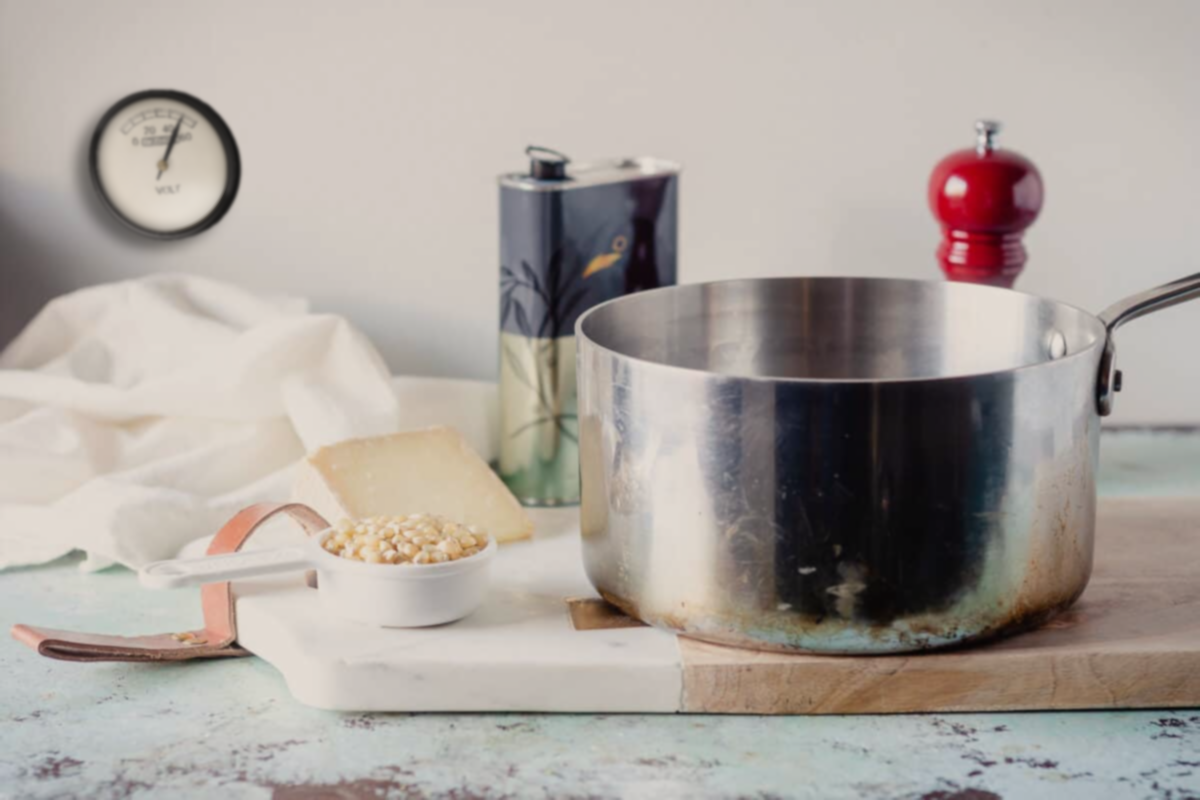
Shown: 50 V
